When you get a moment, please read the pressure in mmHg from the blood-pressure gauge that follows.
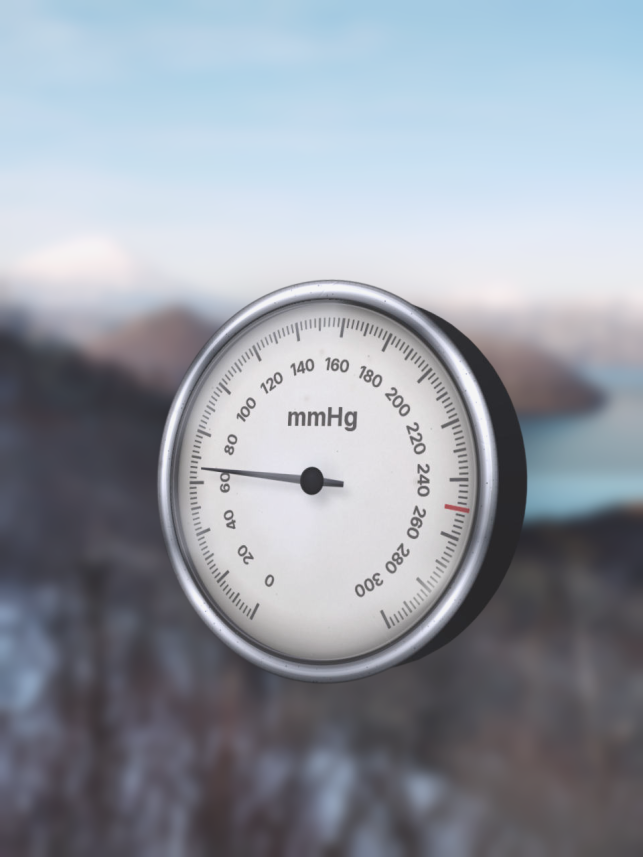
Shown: 66 mmHg
